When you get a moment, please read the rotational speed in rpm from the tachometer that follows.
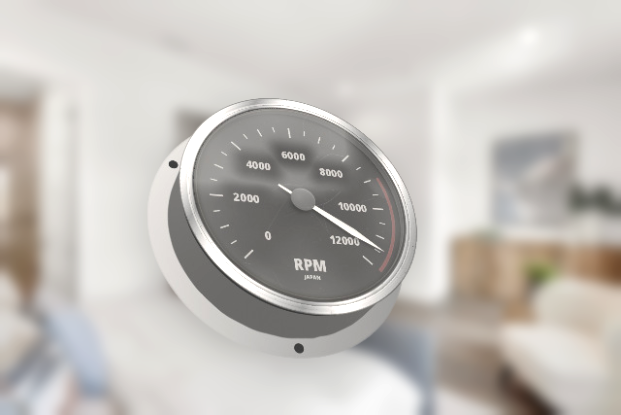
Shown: 11500 rpm
